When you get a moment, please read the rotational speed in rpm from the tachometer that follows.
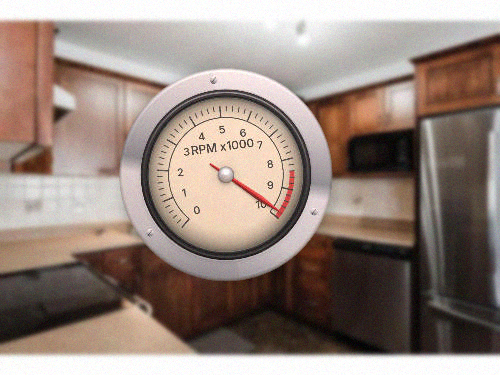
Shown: 9800 rpm
